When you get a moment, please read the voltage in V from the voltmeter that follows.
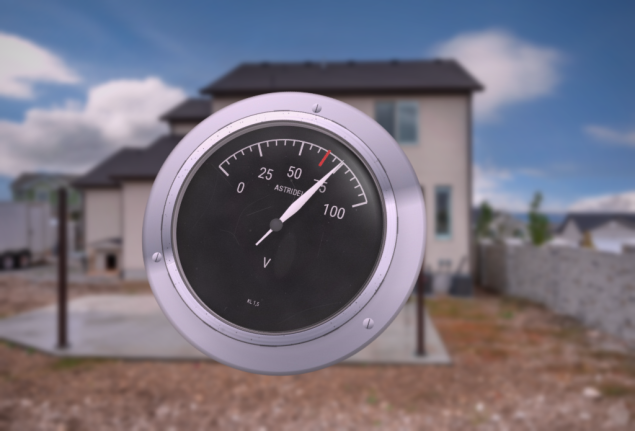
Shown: 75 V
